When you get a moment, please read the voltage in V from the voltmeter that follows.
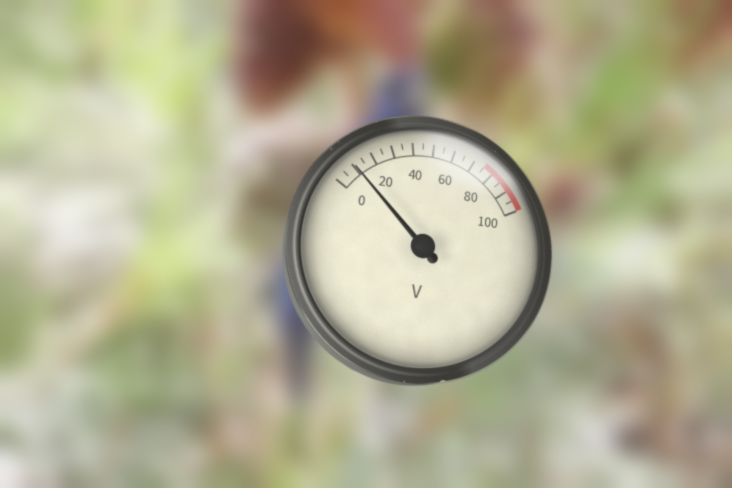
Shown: 10 V
